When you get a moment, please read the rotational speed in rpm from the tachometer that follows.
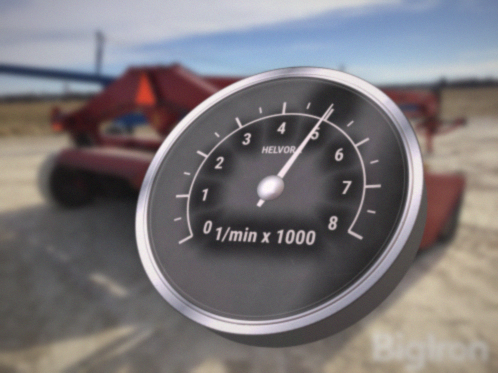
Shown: 5000 rpm
